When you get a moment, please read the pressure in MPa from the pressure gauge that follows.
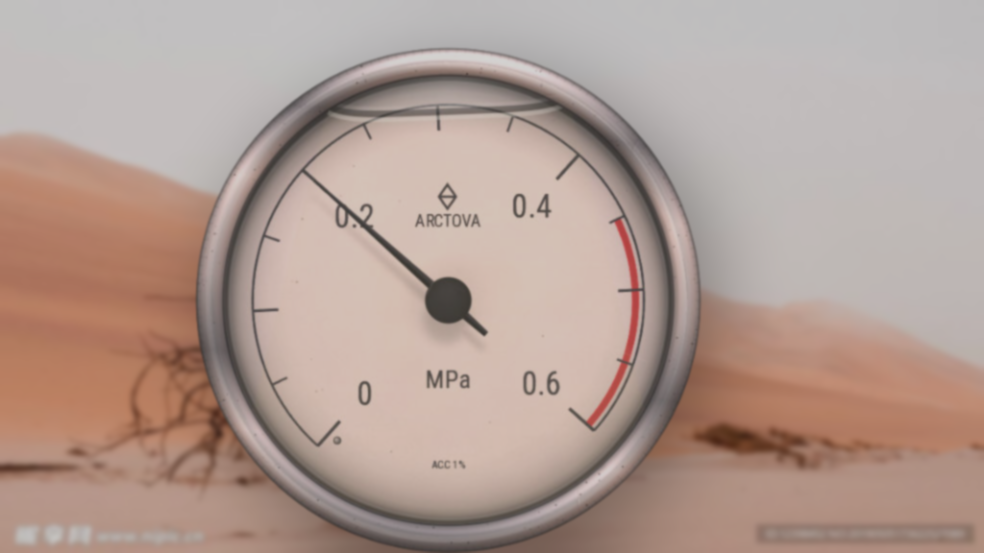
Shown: 0.2 MPa
